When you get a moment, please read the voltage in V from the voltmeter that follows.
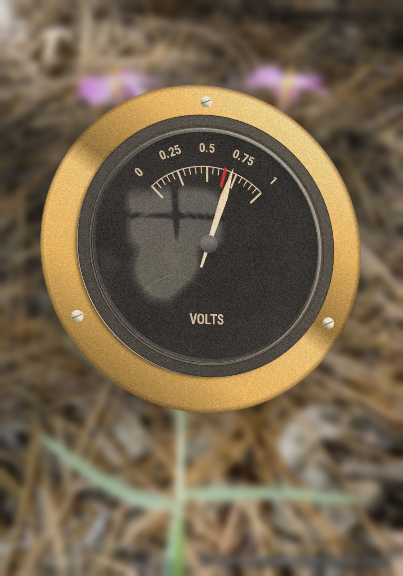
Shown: 0.7 V
